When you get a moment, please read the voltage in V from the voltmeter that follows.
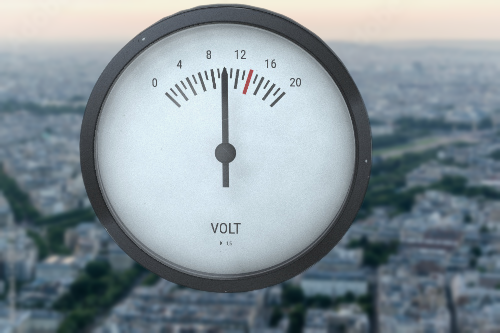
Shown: 10 V
